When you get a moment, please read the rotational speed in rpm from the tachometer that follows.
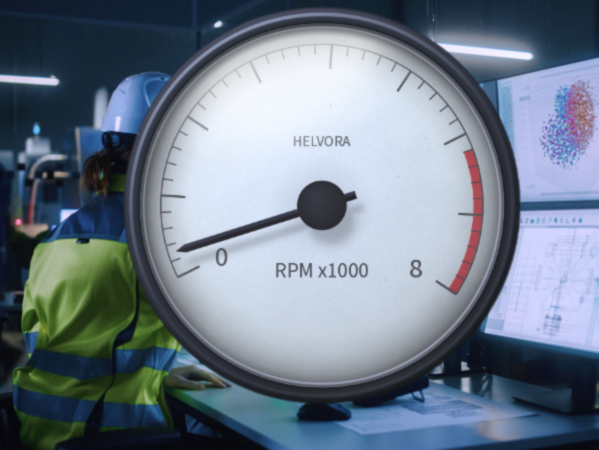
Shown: 300 rpm
